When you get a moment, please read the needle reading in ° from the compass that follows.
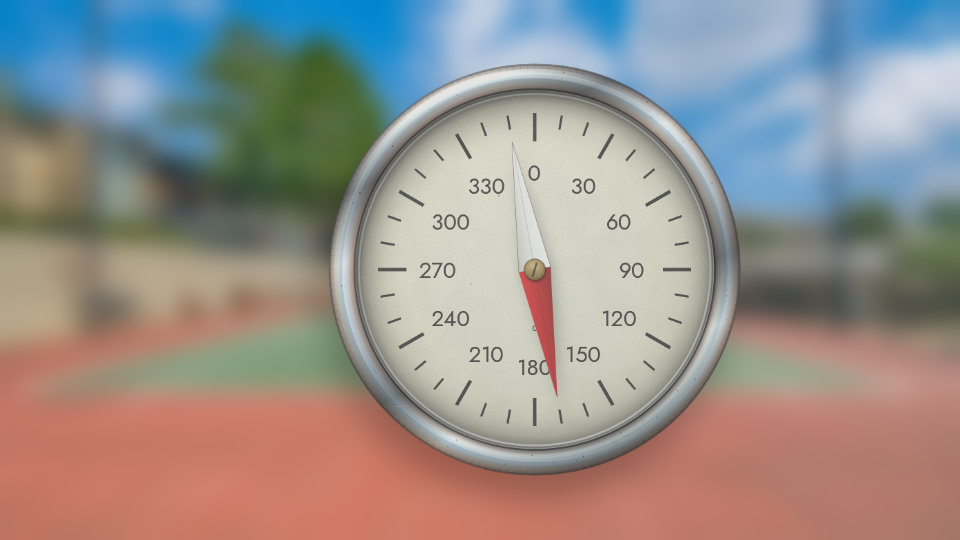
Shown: 170 °
